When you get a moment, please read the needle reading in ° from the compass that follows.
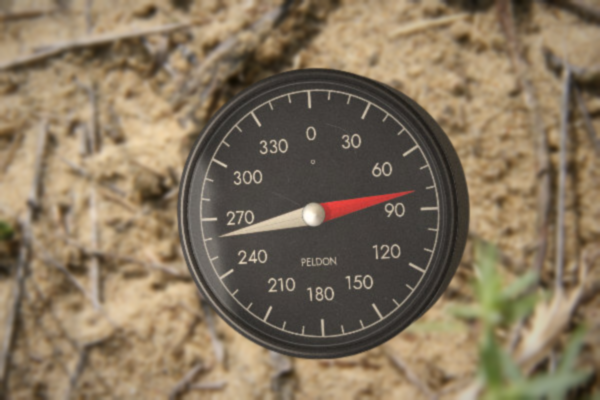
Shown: 80 °
